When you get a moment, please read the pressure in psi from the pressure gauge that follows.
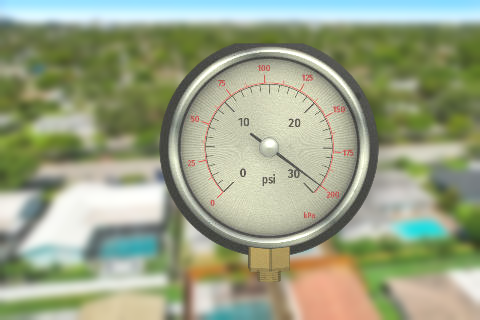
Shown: 29 psi
